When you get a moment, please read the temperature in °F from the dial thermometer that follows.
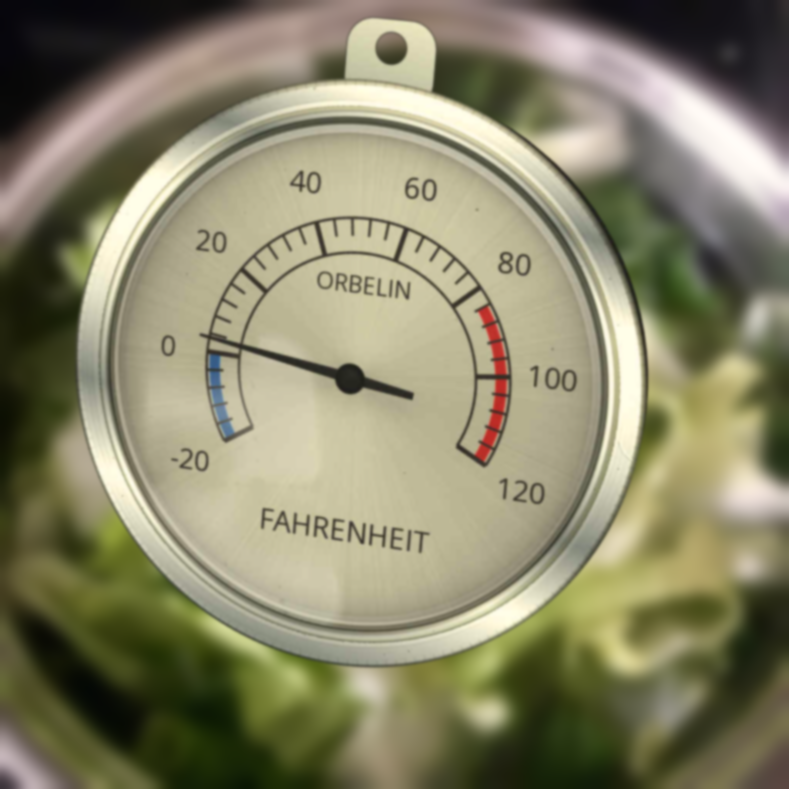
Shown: 4 °F
